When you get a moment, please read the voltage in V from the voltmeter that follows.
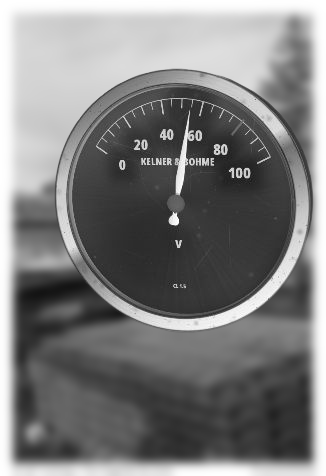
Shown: 55 V
